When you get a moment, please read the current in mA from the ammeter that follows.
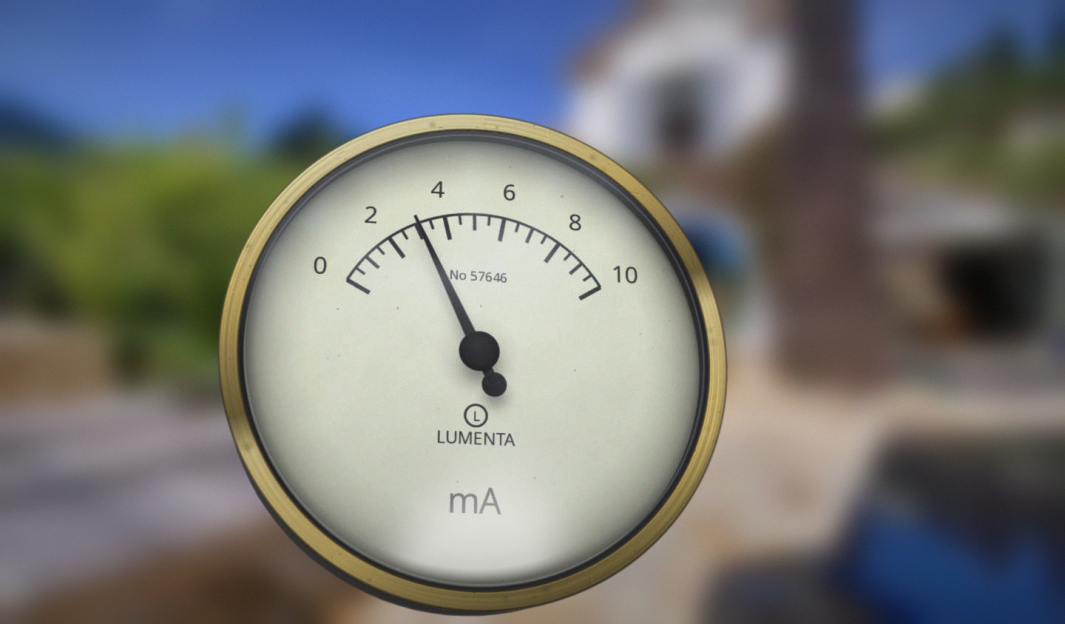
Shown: 3 mA
